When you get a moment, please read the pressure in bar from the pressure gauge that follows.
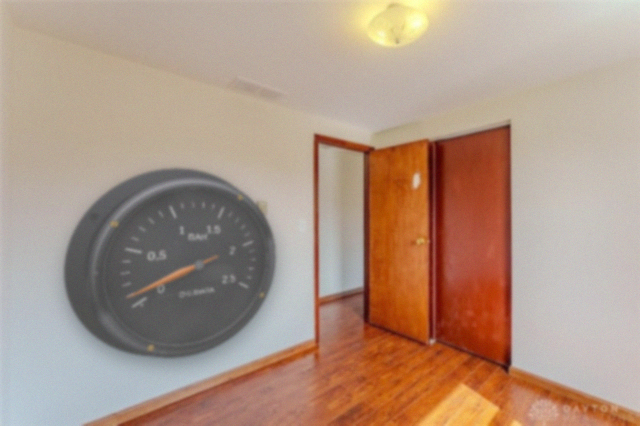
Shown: 0.1 bar
